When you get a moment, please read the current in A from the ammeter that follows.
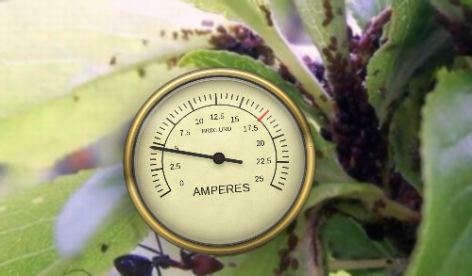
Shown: 4.5 A
